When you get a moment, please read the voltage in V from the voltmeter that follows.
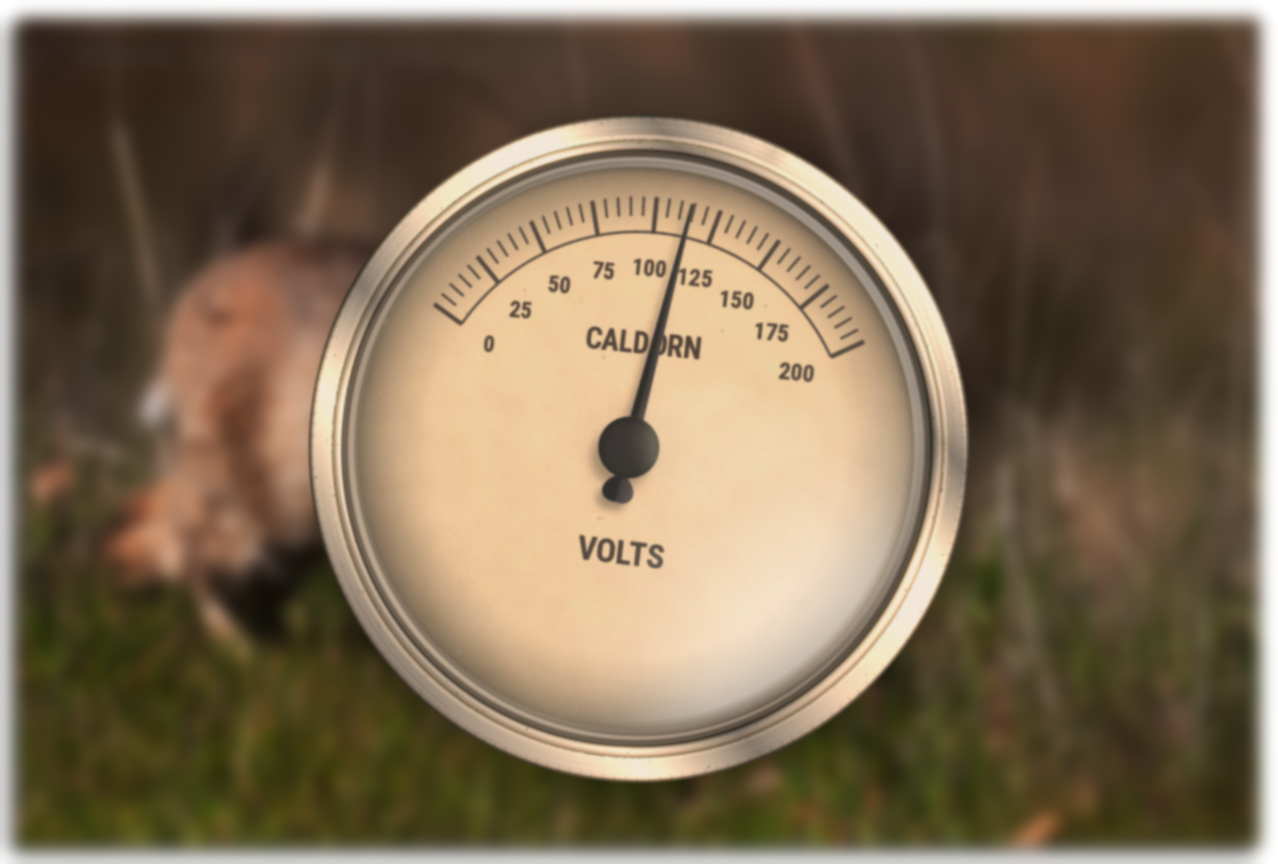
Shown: 115 V
